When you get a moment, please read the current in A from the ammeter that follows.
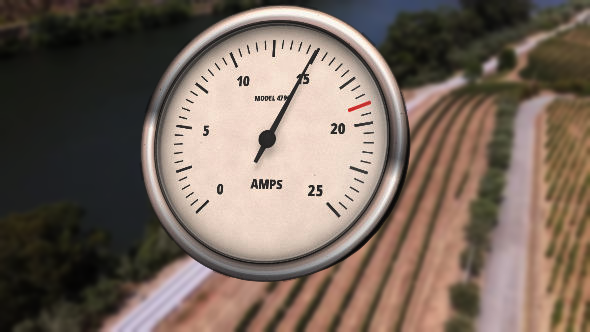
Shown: 15 A
